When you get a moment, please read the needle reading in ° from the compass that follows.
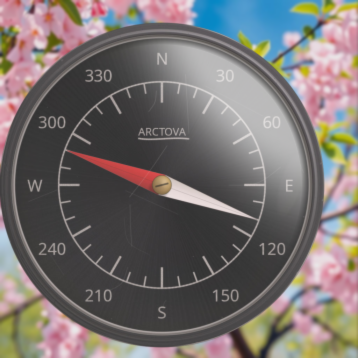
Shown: 290 °
